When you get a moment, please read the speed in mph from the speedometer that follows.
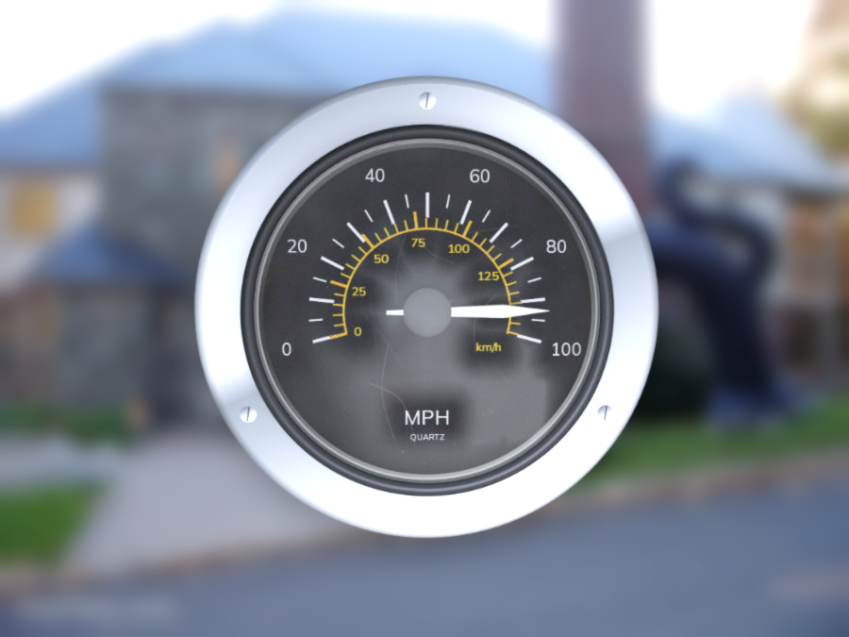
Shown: 92.5 mph
